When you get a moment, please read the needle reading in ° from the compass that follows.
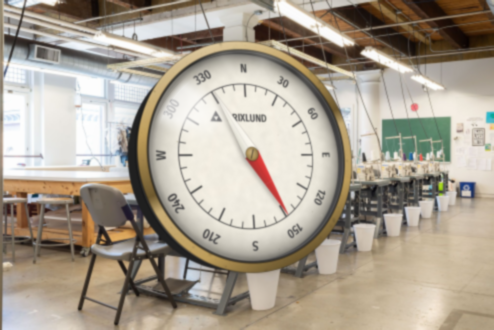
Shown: 150 °
